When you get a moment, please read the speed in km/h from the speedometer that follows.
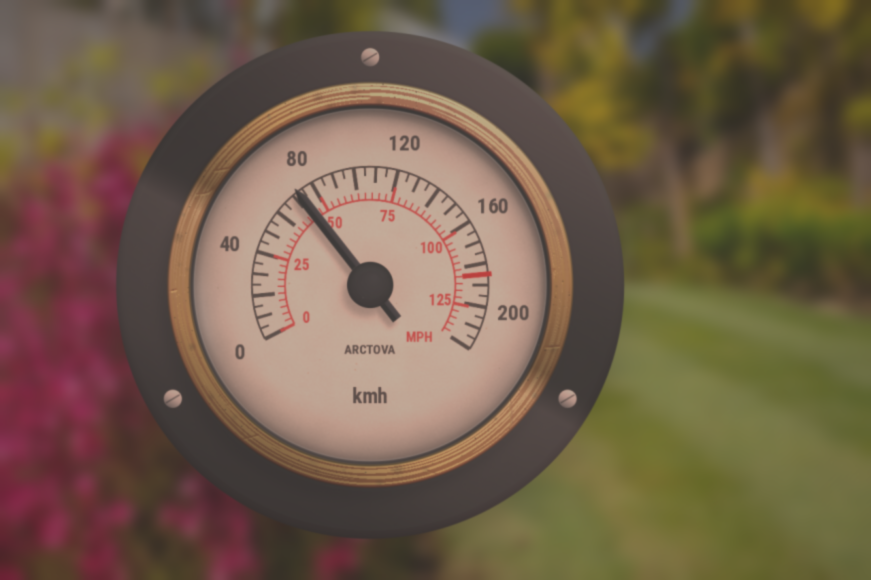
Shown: 72.5 km/h
